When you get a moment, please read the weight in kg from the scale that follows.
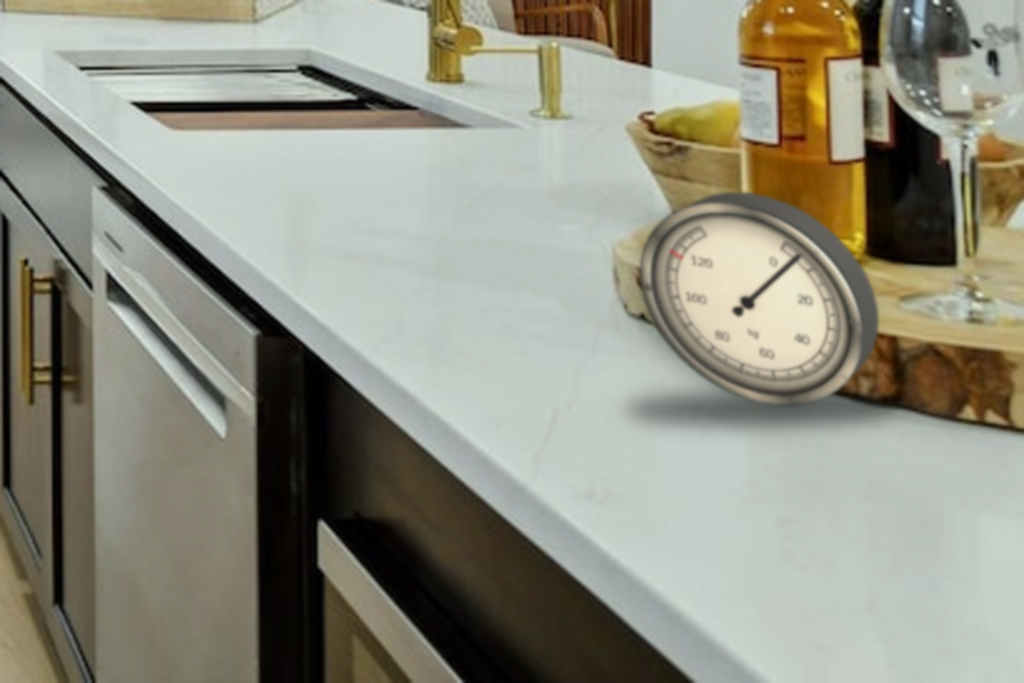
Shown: 5 kg
